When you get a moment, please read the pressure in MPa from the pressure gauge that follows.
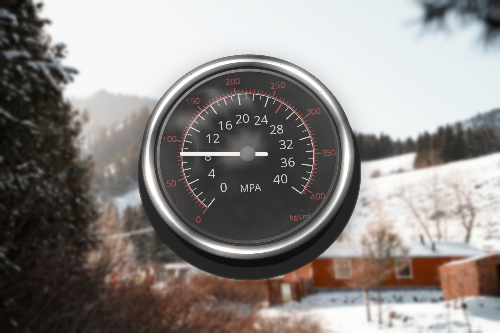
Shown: 8 MPa
